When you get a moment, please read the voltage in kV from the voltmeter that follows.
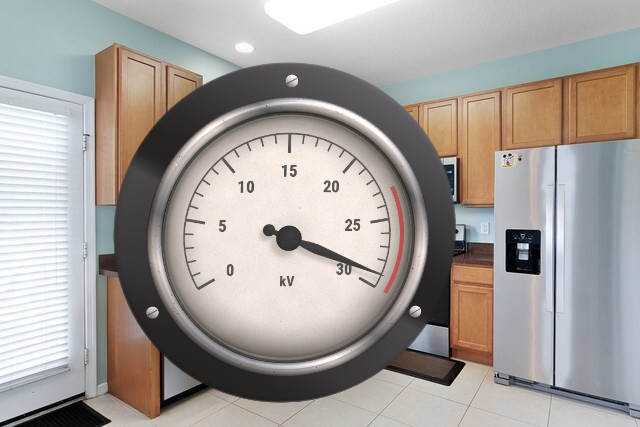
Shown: 29 kV
